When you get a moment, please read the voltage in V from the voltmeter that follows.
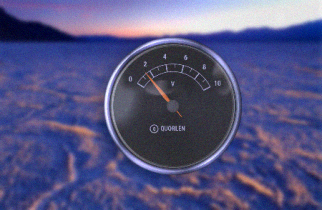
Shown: 1.5 V
